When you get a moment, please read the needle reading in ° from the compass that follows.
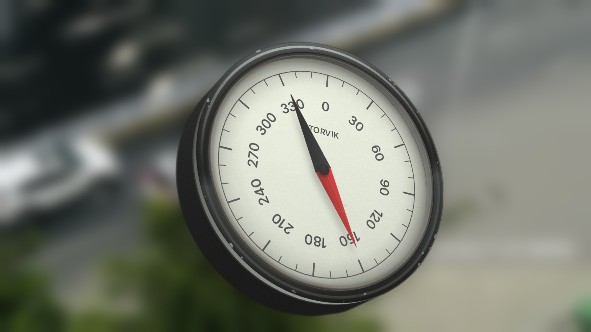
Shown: 150 °
